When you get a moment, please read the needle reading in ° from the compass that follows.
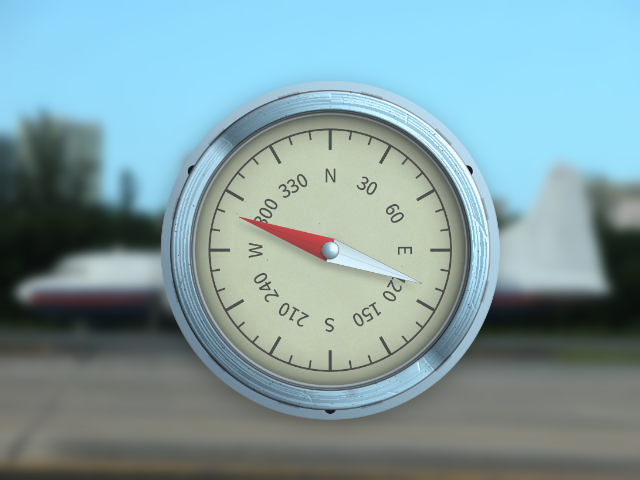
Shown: 290 °
